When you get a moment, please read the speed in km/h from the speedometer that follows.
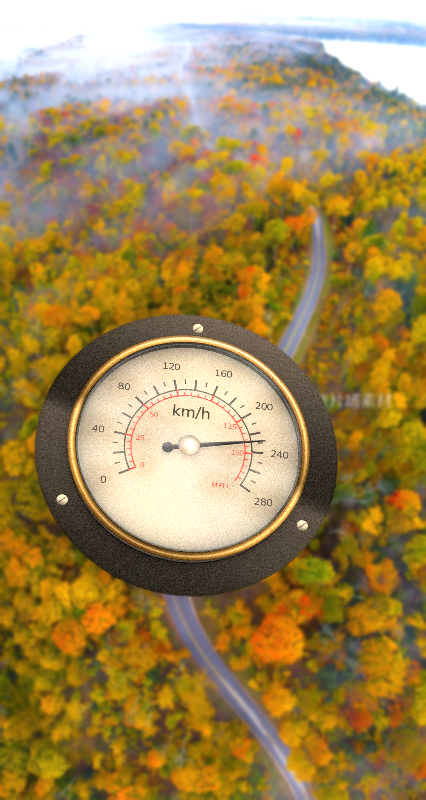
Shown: 230 km/h
